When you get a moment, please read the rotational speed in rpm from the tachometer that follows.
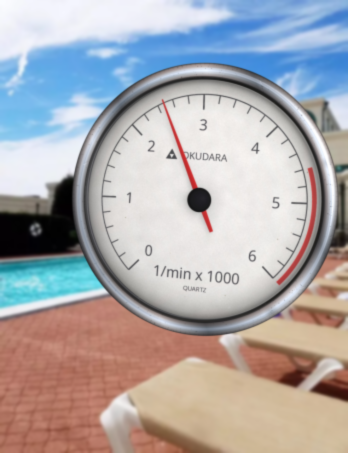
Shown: 2500 rpm
